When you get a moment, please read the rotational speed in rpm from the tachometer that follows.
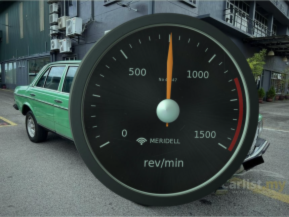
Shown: 750 rpm
